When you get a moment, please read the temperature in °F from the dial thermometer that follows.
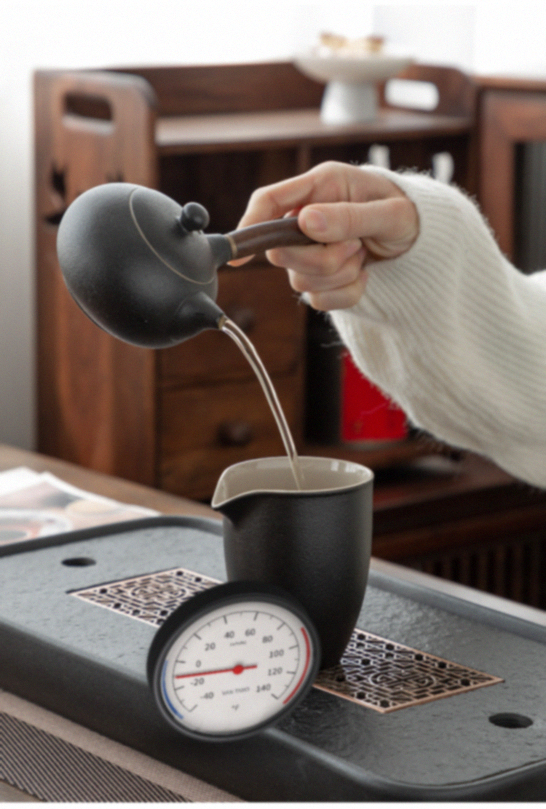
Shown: -10 °F
